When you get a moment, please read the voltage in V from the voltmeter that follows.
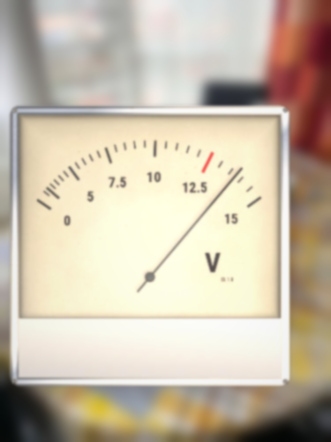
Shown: 13.75 V
